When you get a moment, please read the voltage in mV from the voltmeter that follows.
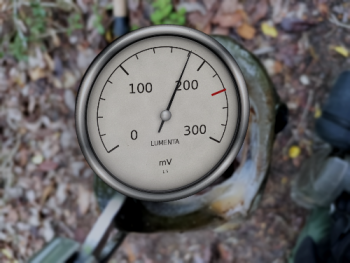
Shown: 180 mV
